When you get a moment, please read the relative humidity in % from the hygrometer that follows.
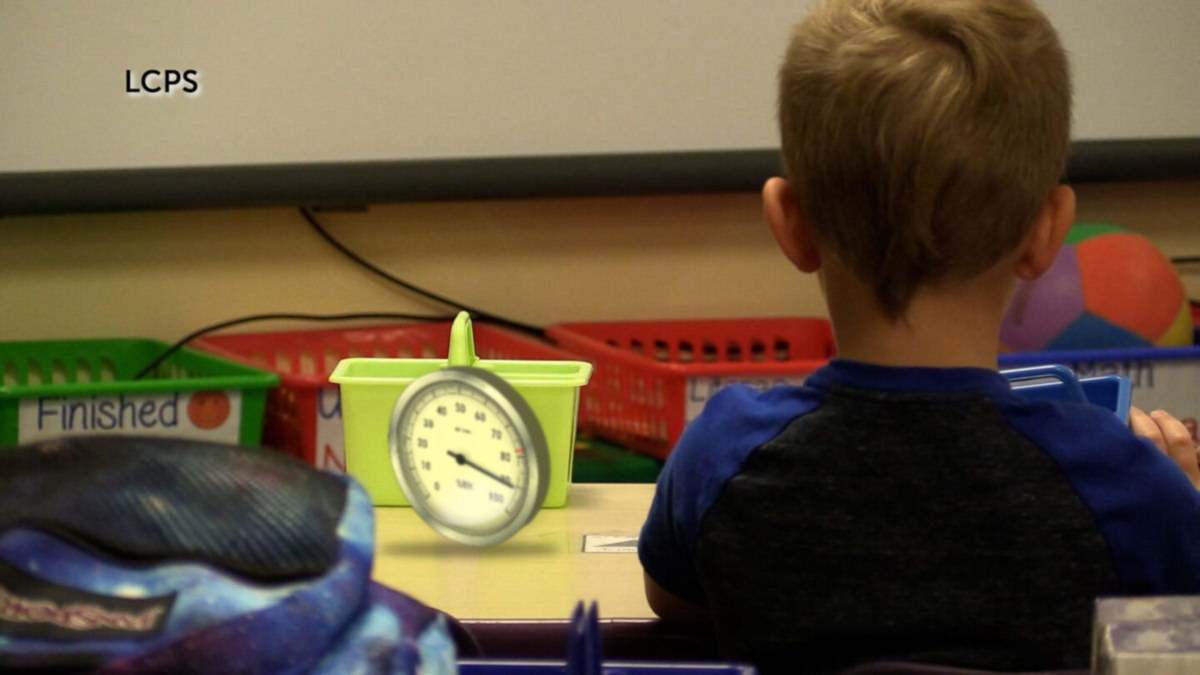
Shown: 90 %
